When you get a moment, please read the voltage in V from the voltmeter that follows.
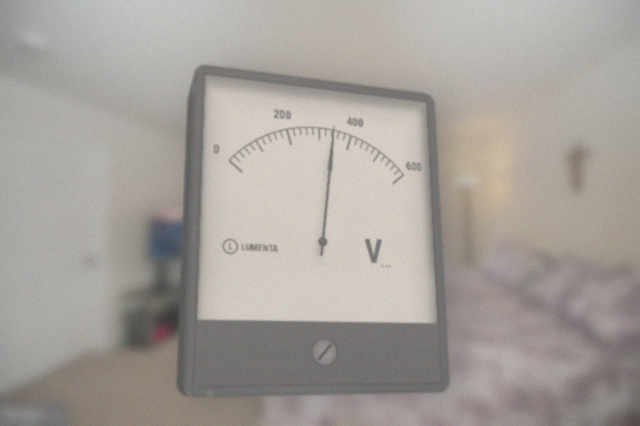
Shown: 340 V
